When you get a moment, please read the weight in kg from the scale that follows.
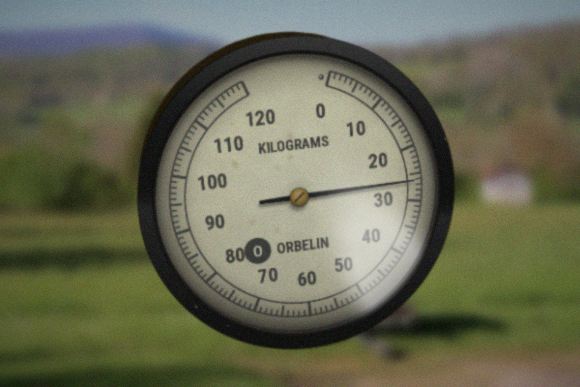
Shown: 26 kg
